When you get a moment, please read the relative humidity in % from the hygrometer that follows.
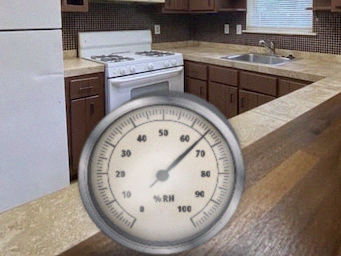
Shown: 65 %
